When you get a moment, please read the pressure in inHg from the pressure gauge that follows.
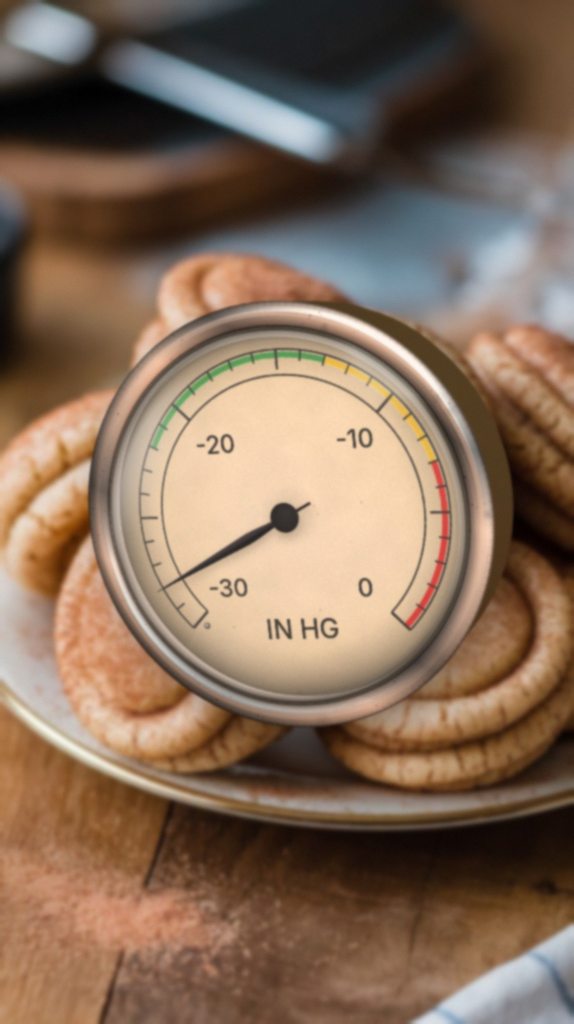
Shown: -28 inHg
